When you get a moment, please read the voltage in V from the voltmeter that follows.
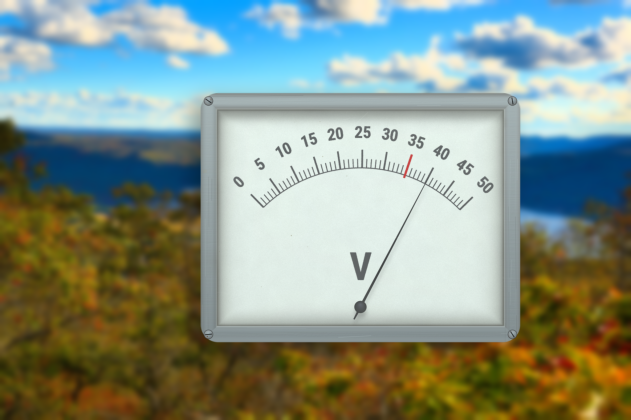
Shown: 40 V
